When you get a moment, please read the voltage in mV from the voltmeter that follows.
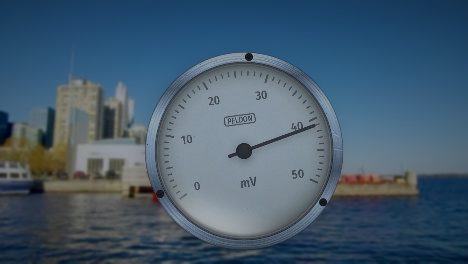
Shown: 41 mV
